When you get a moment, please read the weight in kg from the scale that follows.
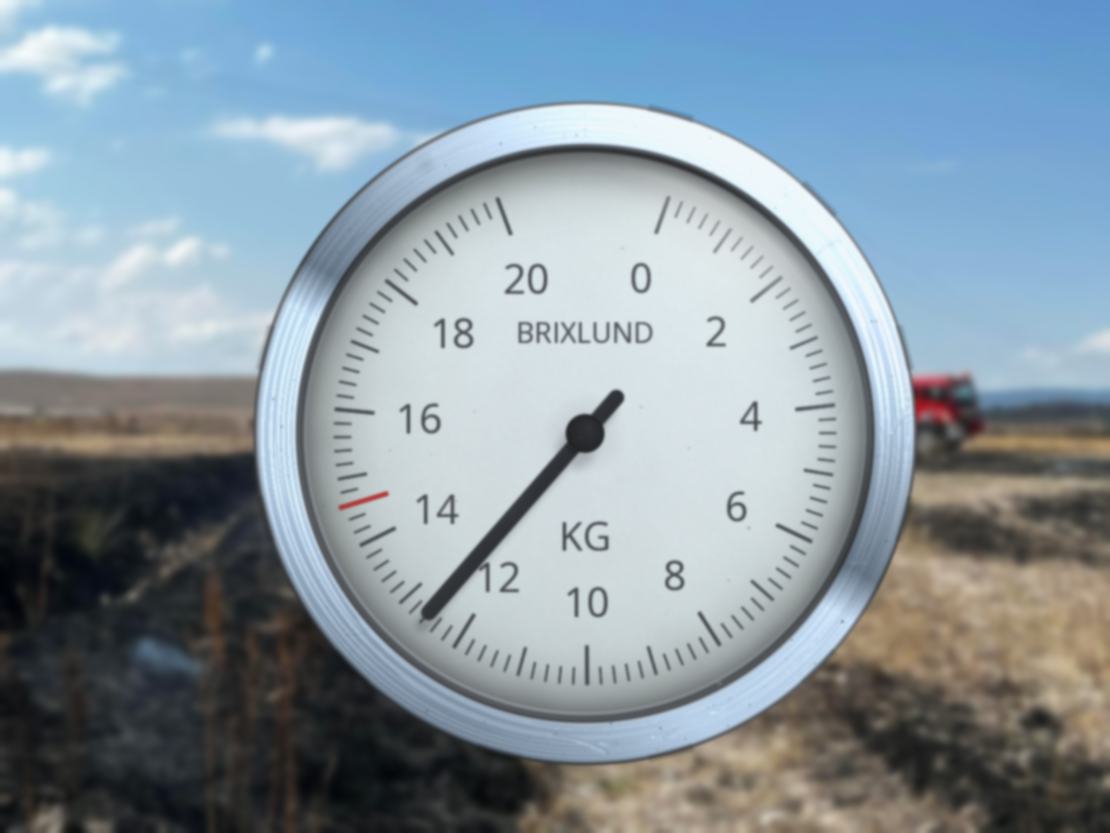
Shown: 12.6 kg
